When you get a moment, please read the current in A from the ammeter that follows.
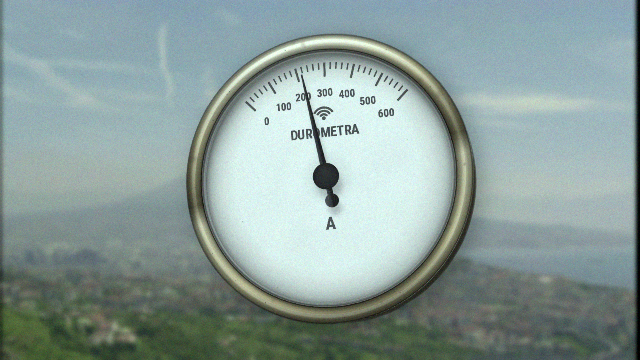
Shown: 220 A
